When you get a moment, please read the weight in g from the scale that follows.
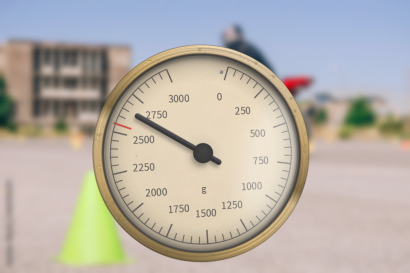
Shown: 2650 g
